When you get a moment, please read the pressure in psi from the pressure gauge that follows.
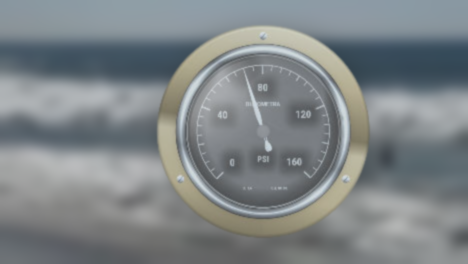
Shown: 70 psi
